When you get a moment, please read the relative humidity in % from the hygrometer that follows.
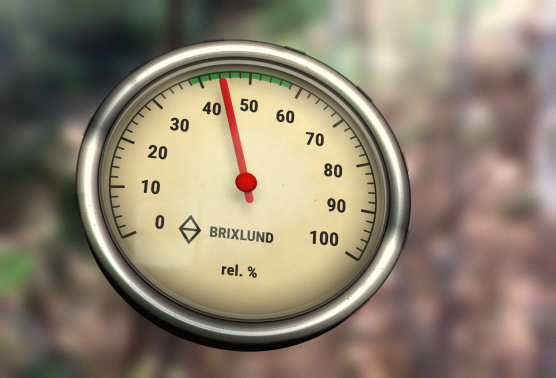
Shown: 44 %
